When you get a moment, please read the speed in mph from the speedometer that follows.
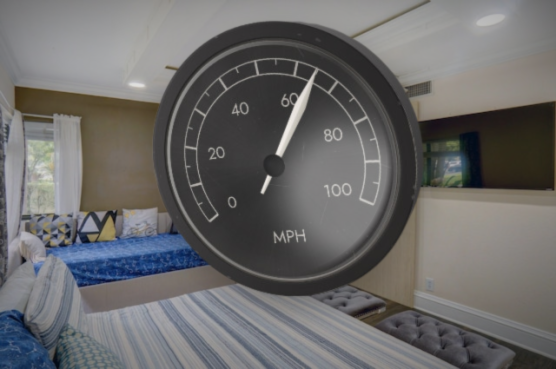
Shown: 65 mph
